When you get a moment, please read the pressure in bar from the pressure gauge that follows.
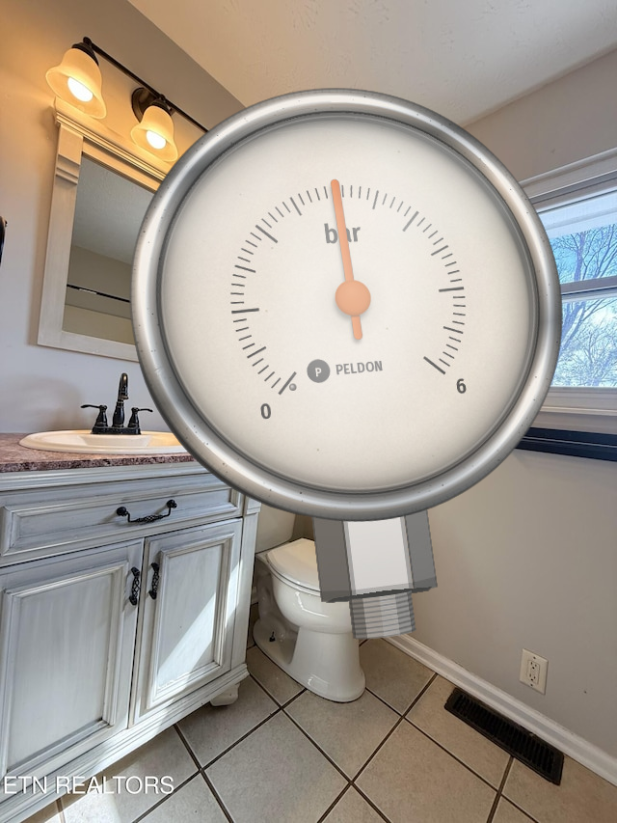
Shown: 3 bar
